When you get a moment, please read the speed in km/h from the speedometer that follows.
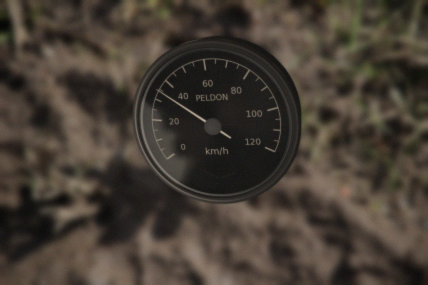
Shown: 35 km/h
